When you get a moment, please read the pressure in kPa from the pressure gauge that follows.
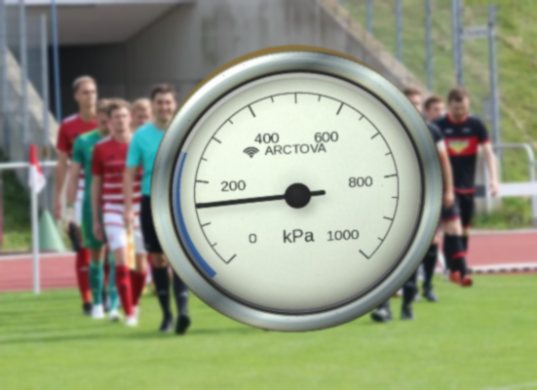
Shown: 150 kPa
